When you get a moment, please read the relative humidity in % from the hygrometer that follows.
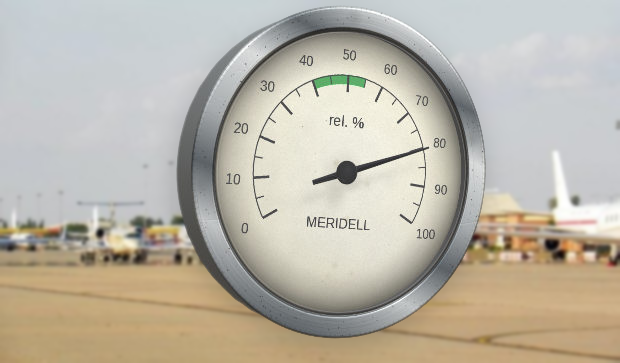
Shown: 80 %
